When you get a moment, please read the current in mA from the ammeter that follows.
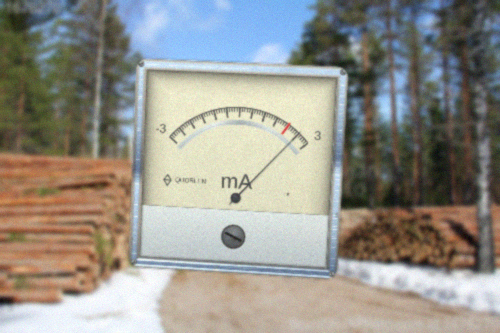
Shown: 2.5 mA
